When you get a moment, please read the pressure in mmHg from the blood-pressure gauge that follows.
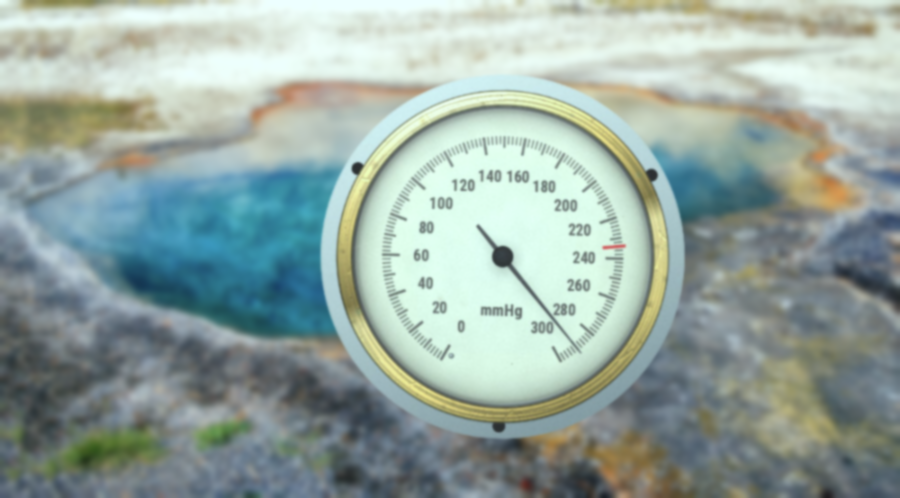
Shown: 290 mmHg
